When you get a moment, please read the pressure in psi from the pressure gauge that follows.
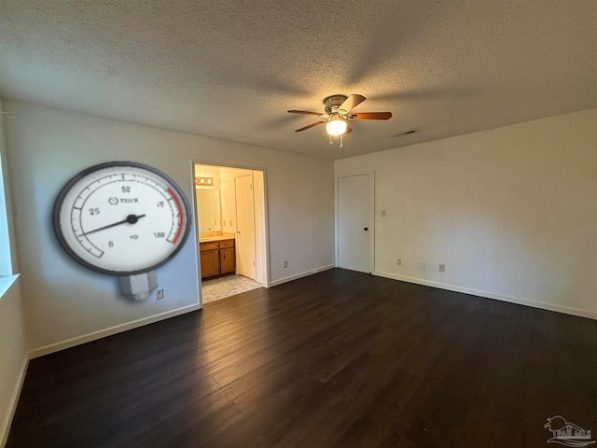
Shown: 12.5 psi
